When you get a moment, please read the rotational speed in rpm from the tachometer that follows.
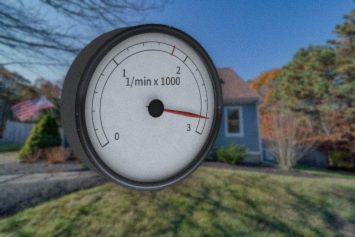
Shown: 2800 rpm
